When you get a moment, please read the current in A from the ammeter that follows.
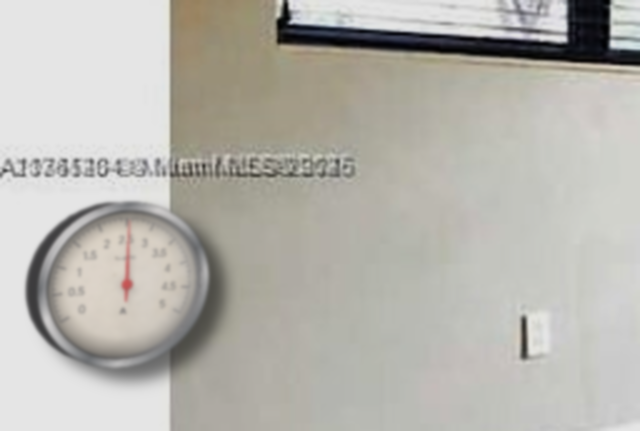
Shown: 2.5 A
